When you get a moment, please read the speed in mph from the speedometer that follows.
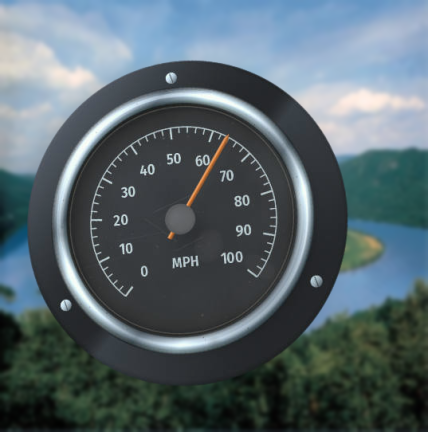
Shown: 64 mph
